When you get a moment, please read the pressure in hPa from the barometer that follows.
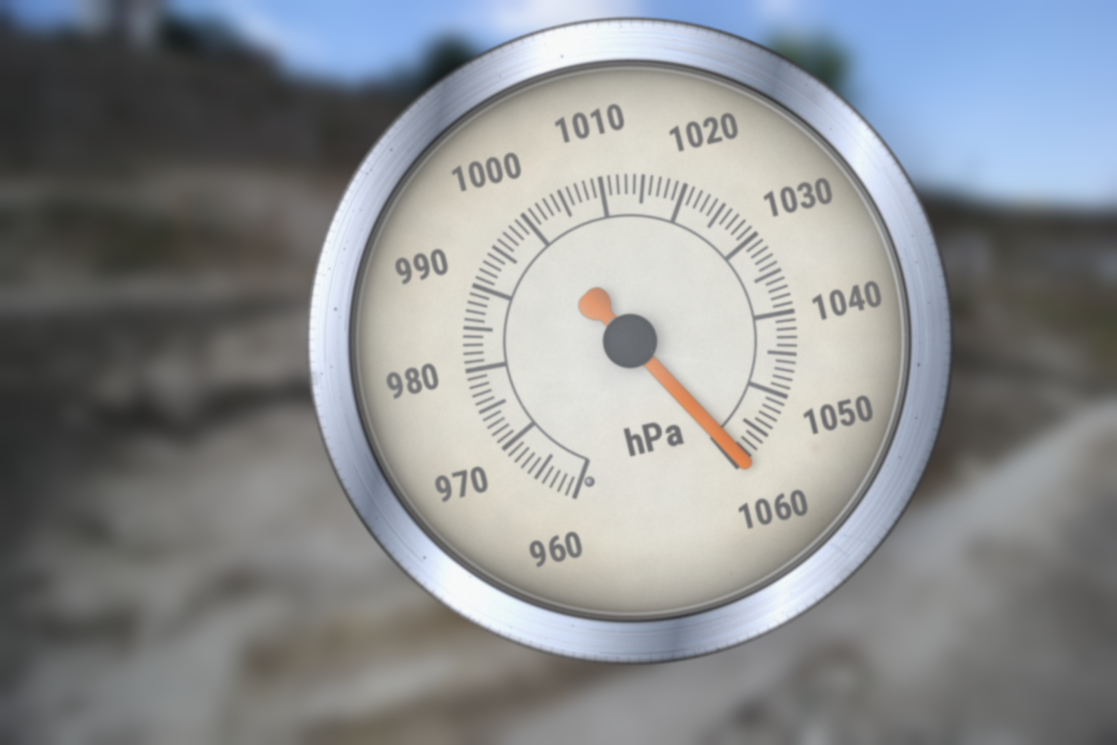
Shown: 1059 hPa
